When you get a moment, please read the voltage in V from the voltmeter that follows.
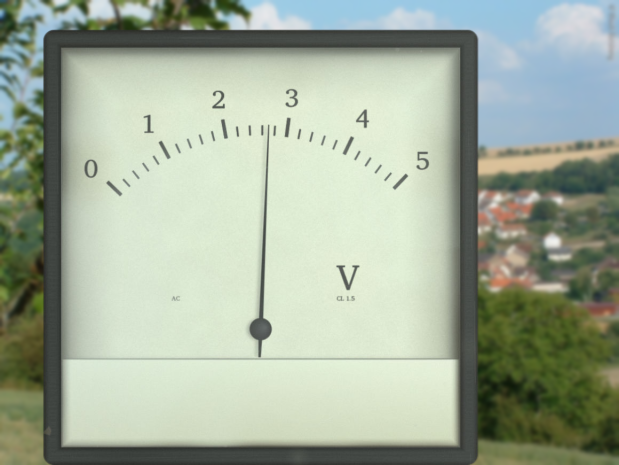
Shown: 2.7 V
